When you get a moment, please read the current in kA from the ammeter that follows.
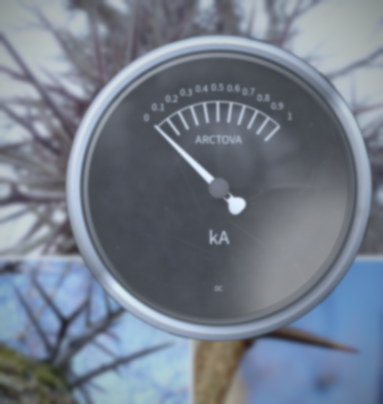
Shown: 0 kA
